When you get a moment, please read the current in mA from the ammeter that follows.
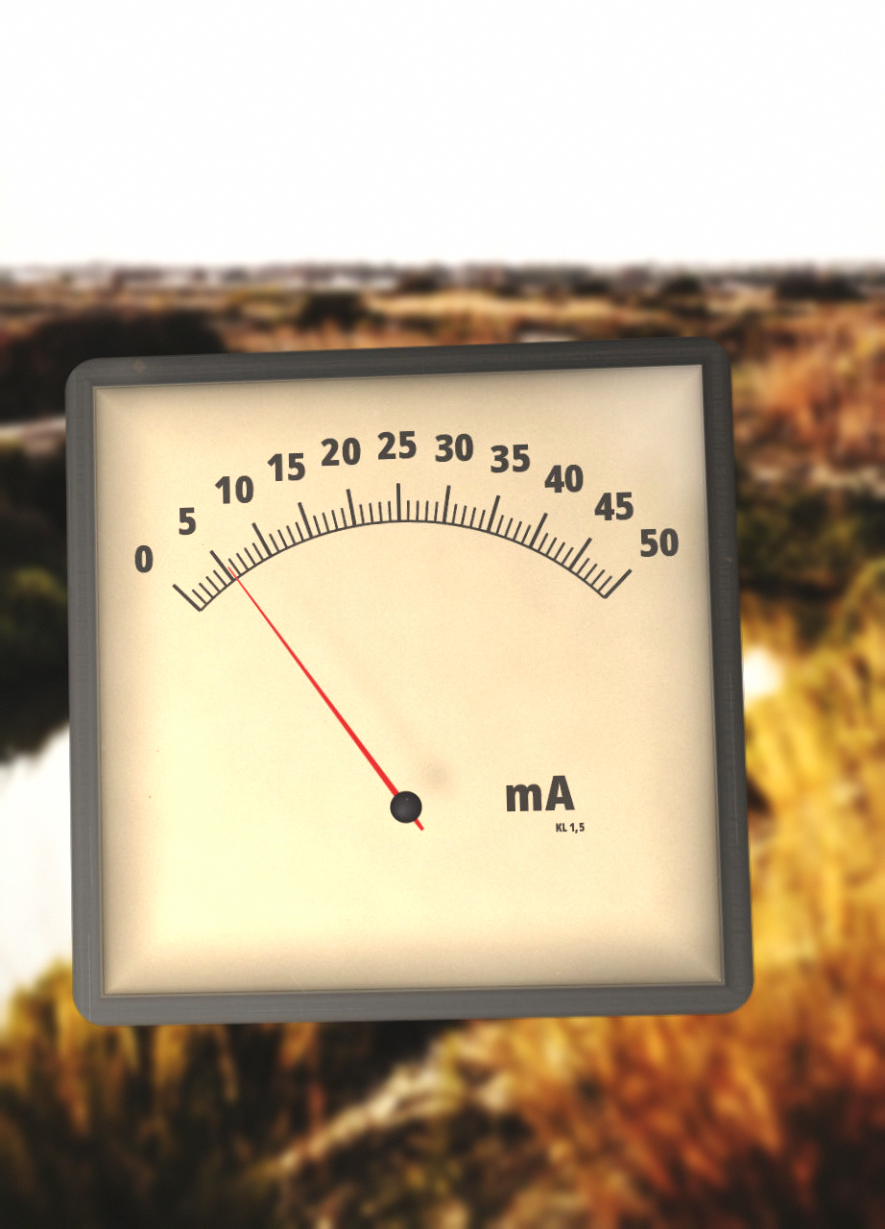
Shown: 5.5 mA
